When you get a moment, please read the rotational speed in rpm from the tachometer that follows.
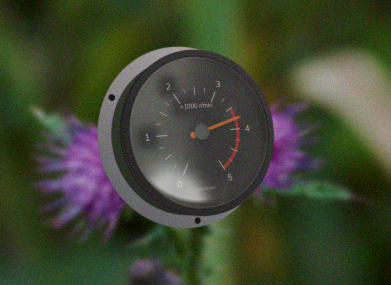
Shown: 3750 rpm
